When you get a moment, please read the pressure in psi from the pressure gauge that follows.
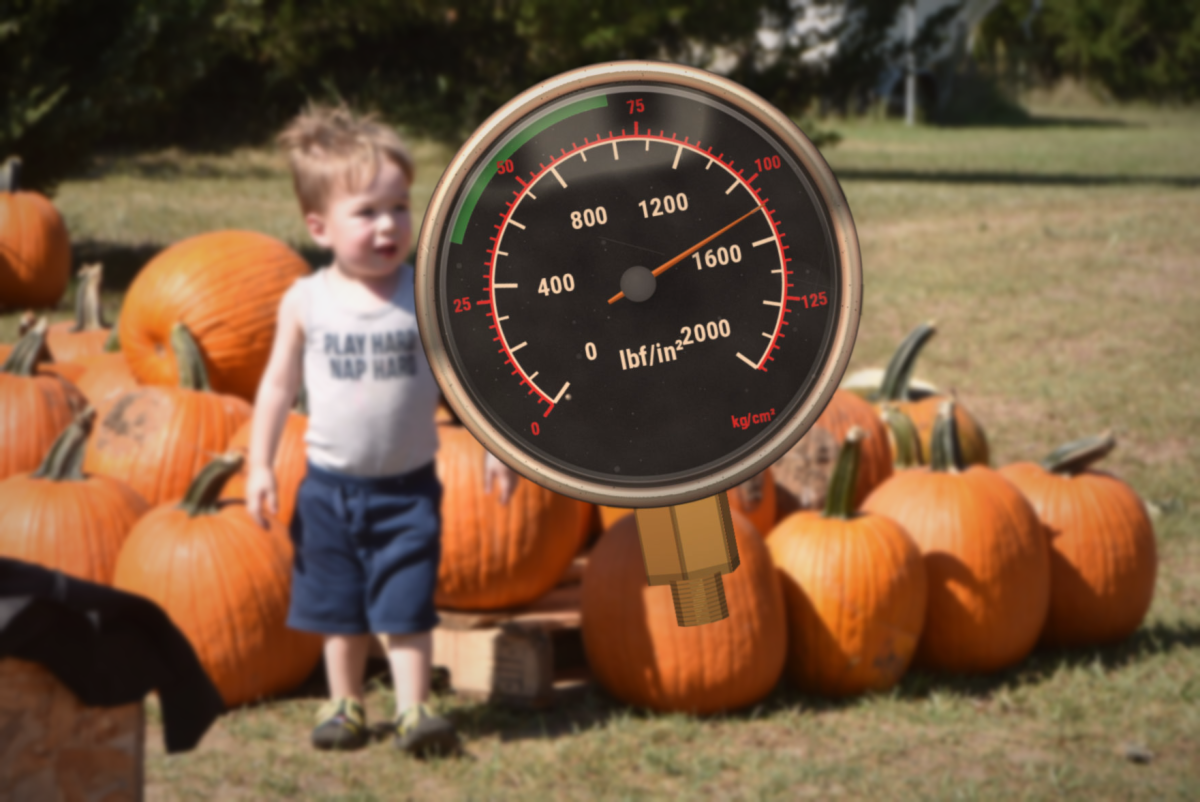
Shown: 1500 psi
